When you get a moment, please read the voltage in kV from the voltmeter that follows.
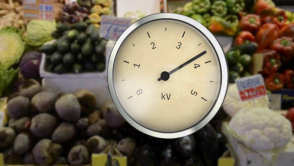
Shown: 3.75 kV
